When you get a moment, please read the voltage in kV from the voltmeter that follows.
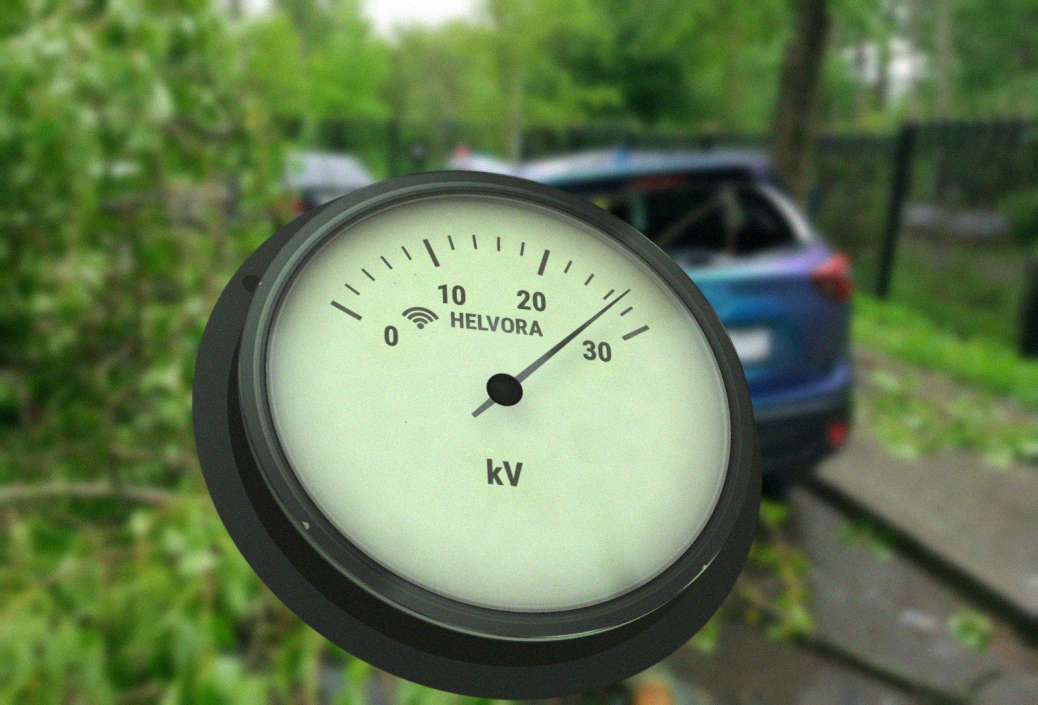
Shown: 27 kV
